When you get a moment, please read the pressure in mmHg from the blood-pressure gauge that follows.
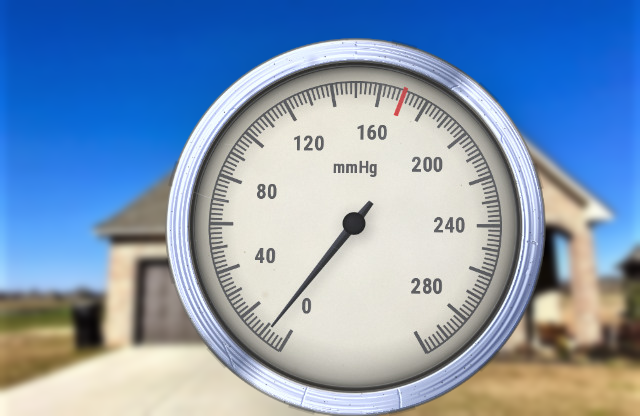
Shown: 8 mmHg
